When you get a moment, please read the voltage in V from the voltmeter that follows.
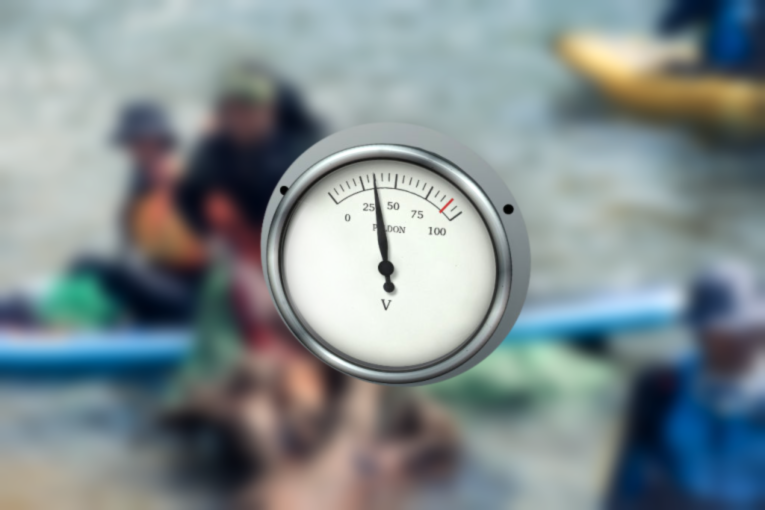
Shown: 35 V
